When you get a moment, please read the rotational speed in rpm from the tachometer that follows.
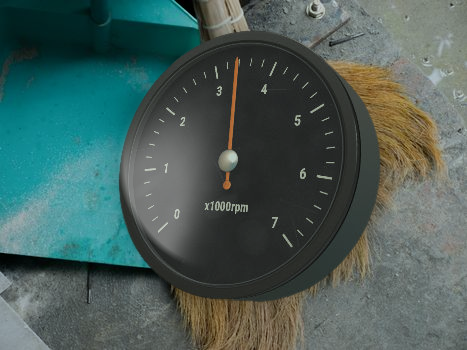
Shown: 3400 rpm
